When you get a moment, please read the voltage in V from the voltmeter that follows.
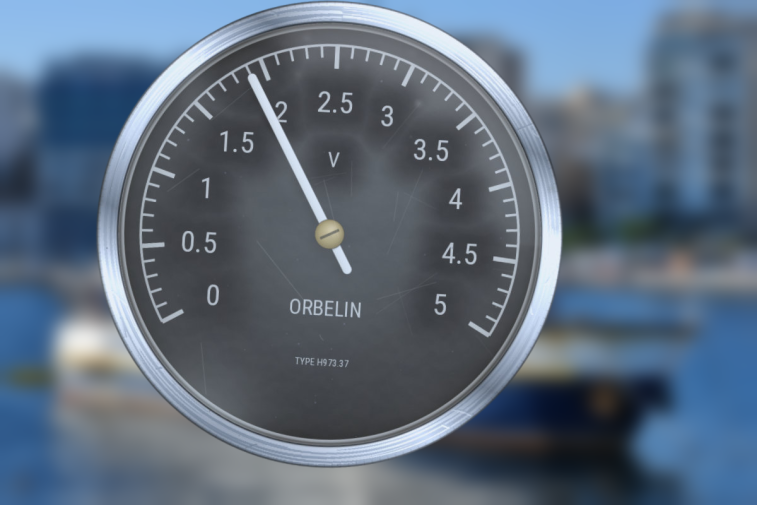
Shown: 1.9 V
